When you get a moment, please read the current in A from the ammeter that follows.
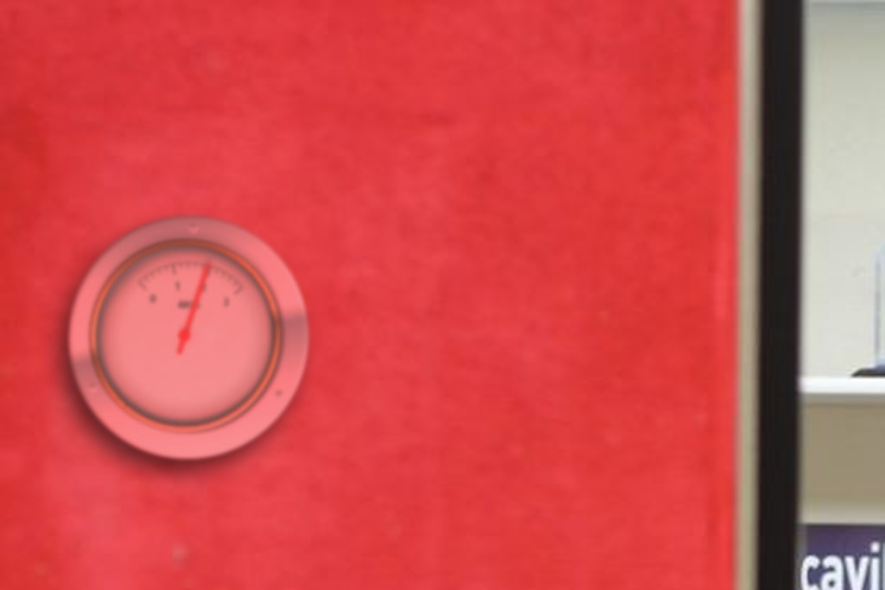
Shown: 2 A
